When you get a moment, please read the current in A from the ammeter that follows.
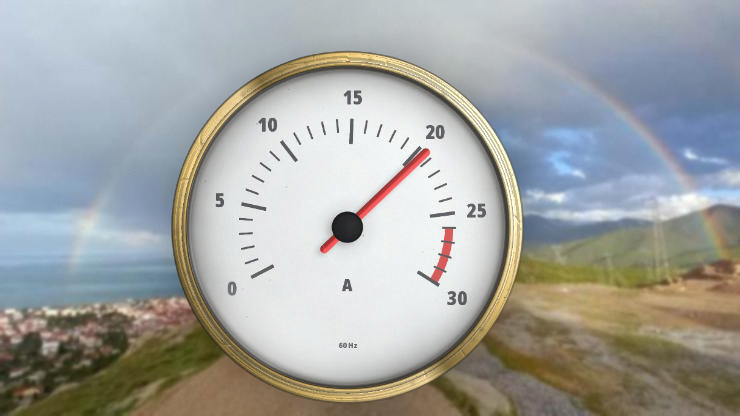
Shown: 20.5 A
